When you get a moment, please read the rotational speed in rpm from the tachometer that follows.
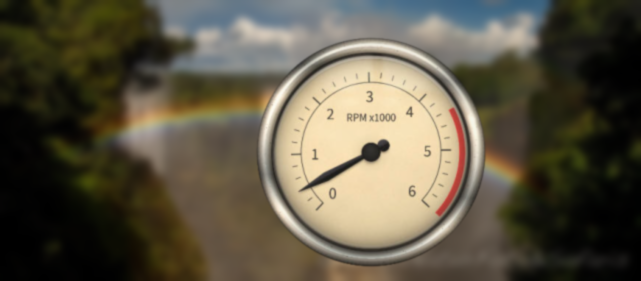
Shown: 400 rpm
